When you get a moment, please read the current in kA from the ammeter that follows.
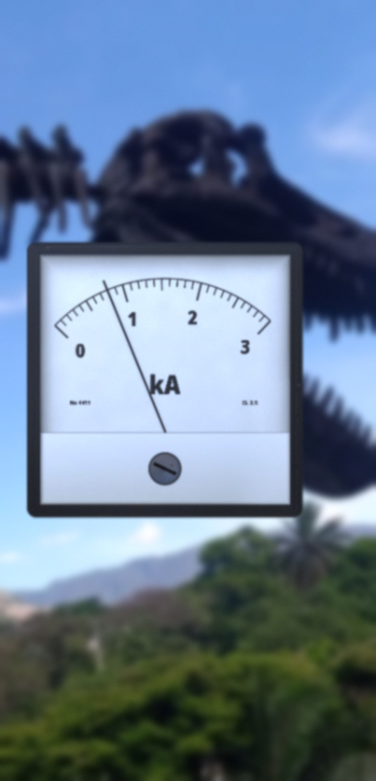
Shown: 0.8 kA
